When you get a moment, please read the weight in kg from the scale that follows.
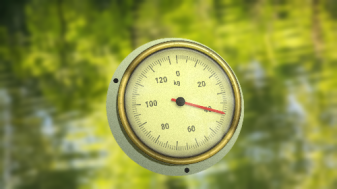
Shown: 40 kg
